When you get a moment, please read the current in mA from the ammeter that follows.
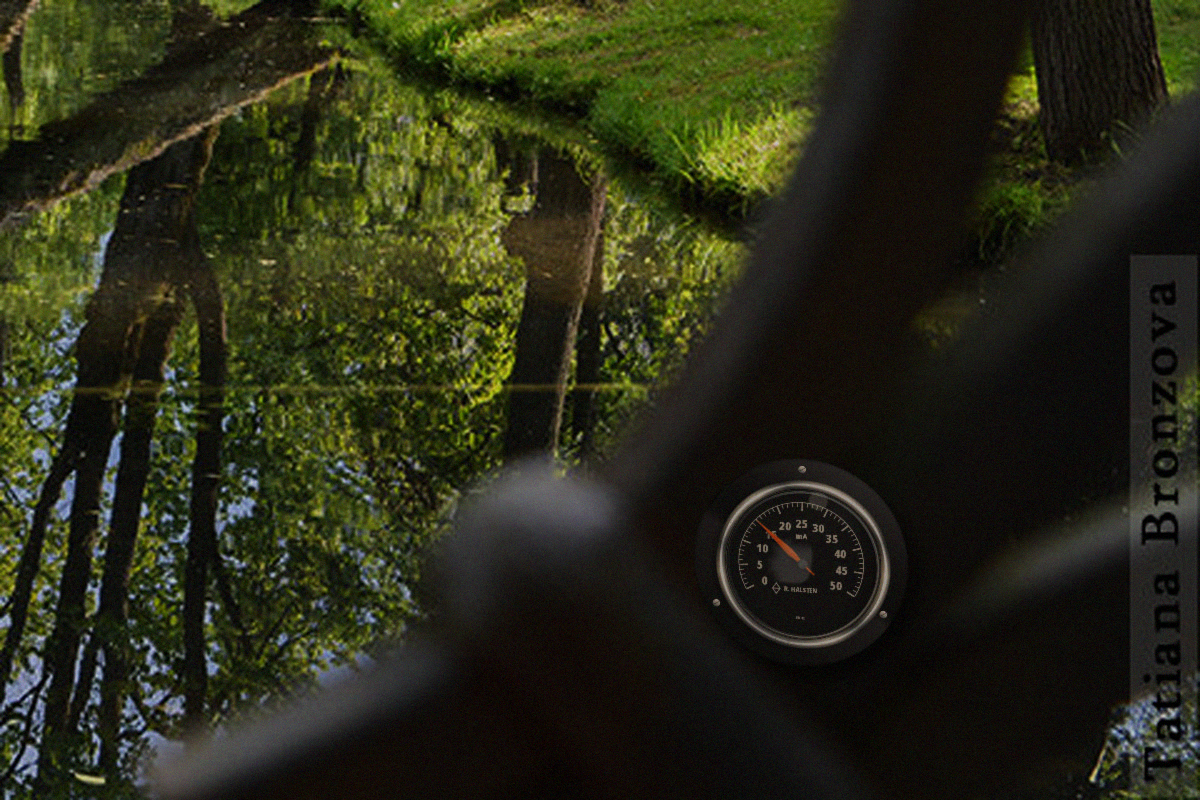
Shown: 15 mA
